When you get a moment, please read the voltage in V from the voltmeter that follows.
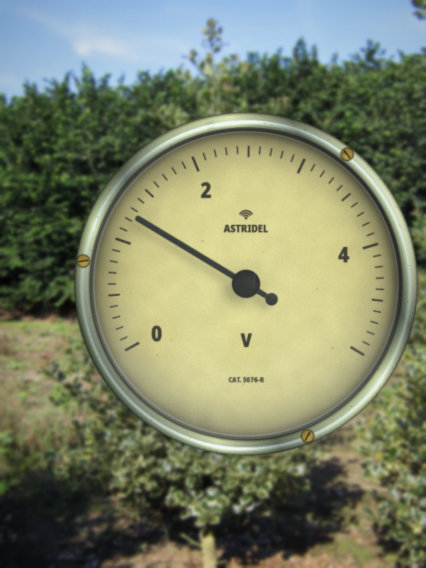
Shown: 1.25 V
